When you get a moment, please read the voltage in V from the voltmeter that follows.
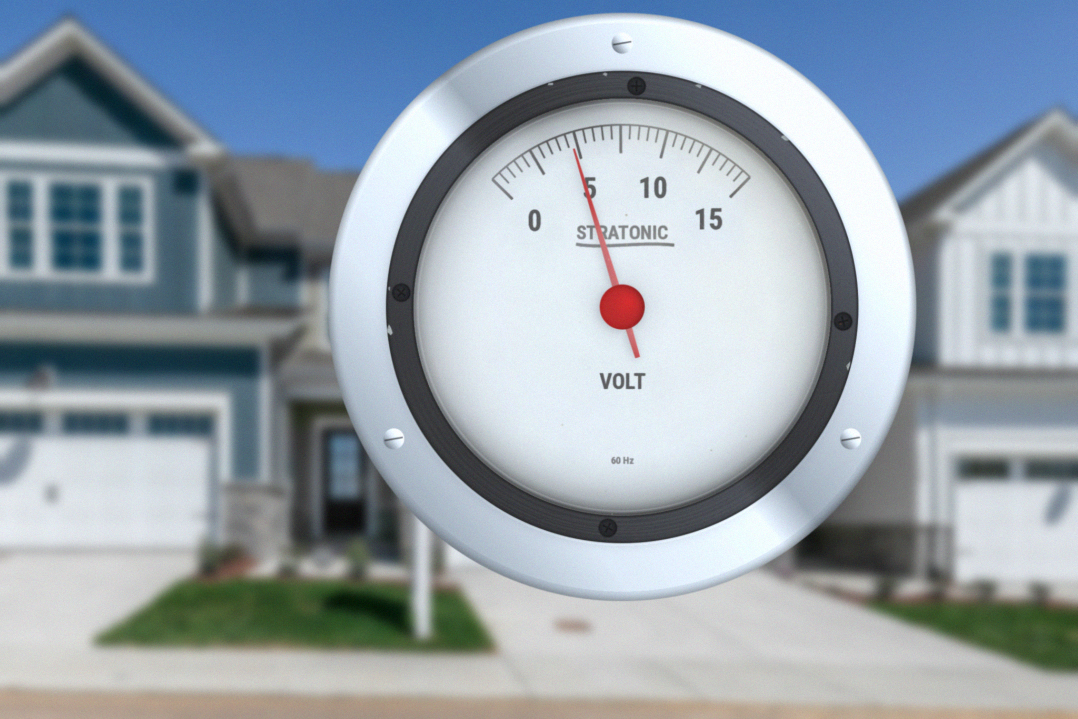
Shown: 4.75 V
